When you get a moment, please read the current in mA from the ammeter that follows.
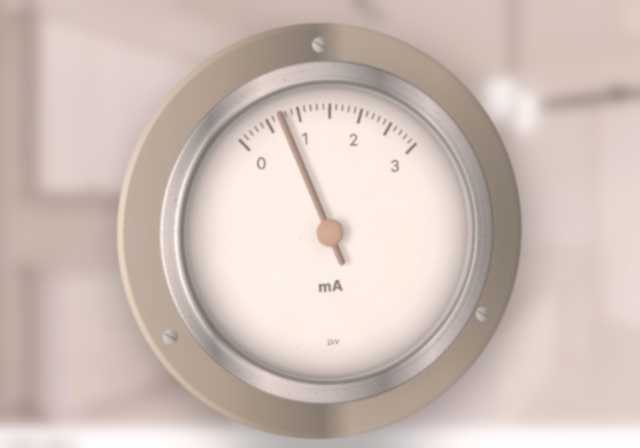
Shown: 0.7 mA
